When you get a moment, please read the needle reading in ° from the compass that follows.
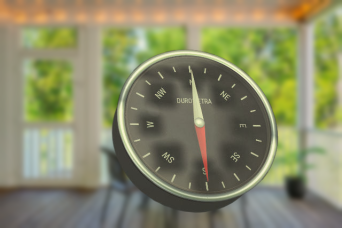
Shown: 180 °
